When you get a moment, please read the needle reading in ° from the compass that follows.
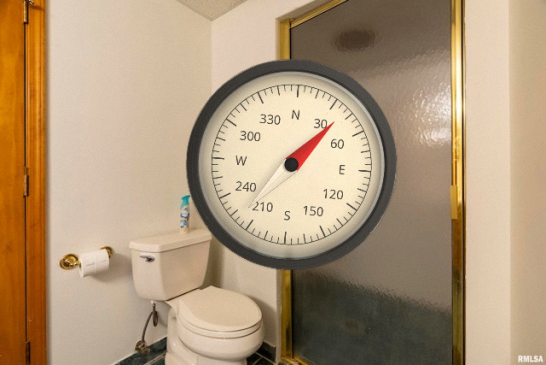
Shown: 40 °
